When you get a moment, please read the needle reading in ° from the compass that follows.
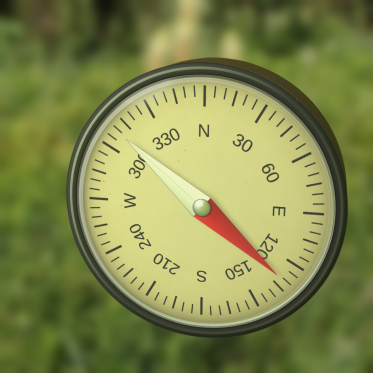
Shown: 130 °
